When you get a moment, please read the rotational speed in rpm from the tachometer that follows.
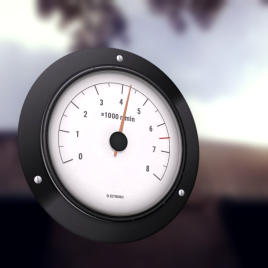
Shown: 4250 rpm
